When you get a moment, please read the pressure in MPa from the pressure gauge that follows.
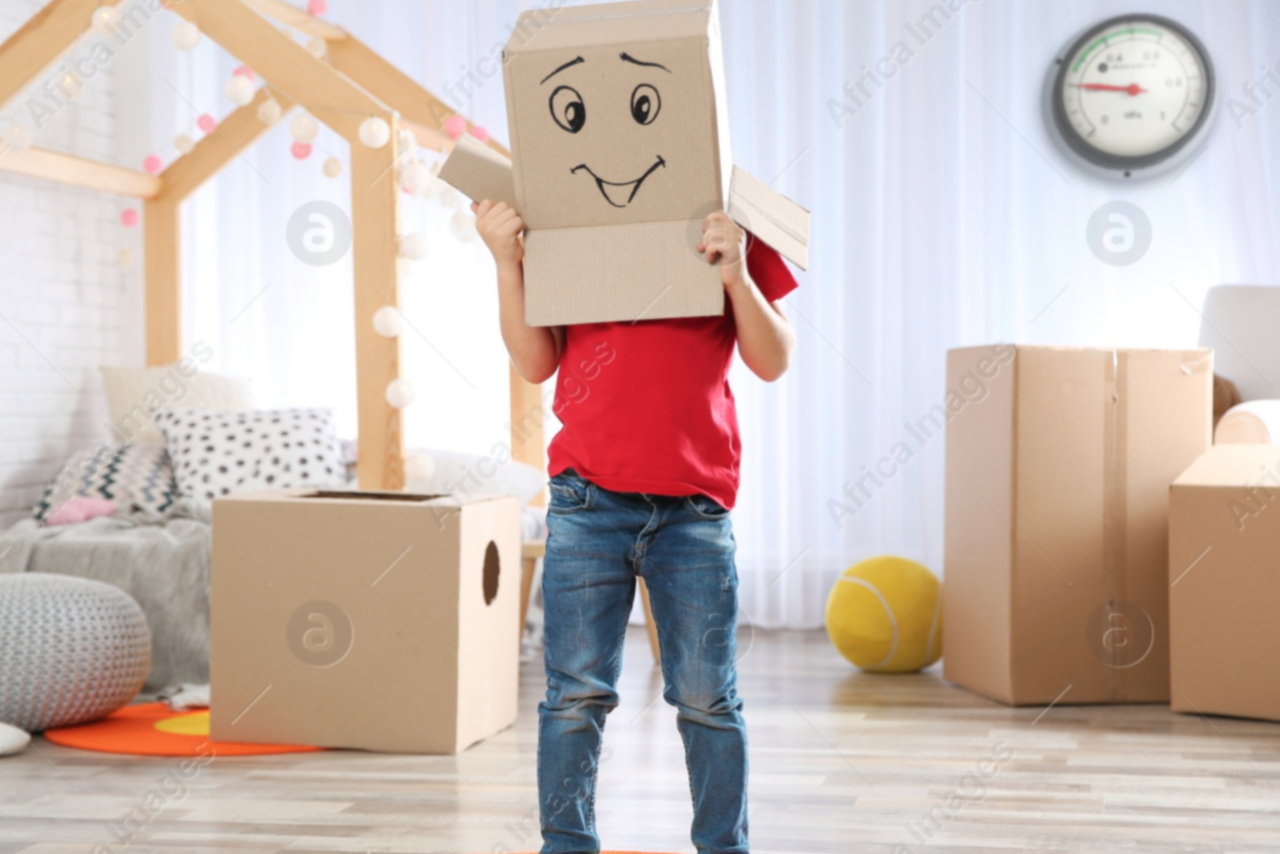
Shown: 0.2 MPa
